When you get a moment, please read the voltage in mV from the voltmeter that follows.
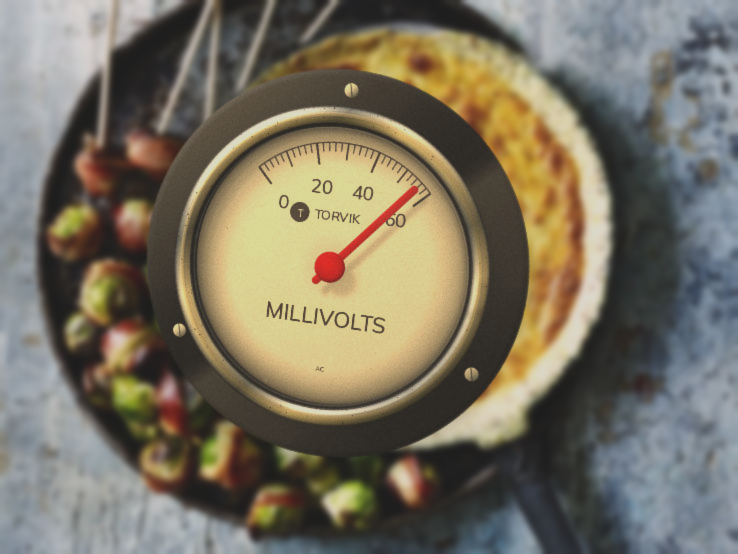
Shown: 56 mV
